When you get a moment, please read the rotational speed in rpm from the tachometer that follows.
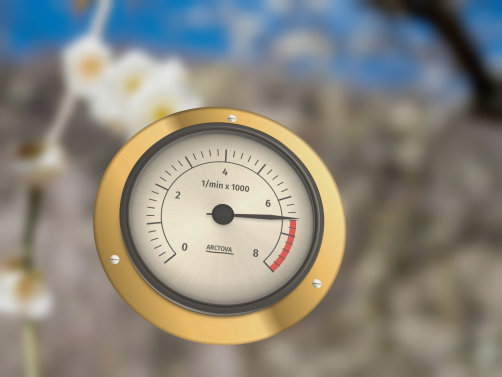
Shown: 6600 rpm
